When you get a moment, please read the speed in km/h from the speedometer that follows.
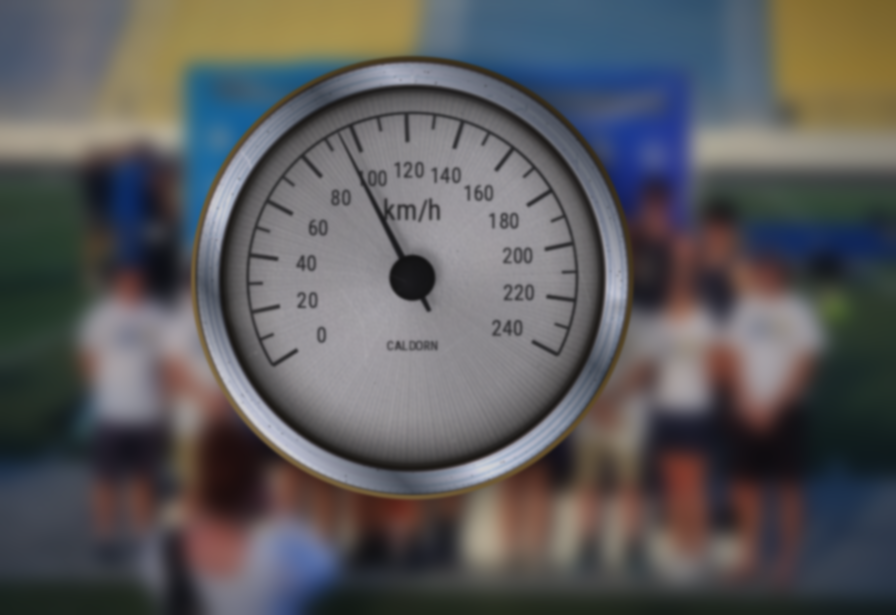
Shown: 95 km/h
